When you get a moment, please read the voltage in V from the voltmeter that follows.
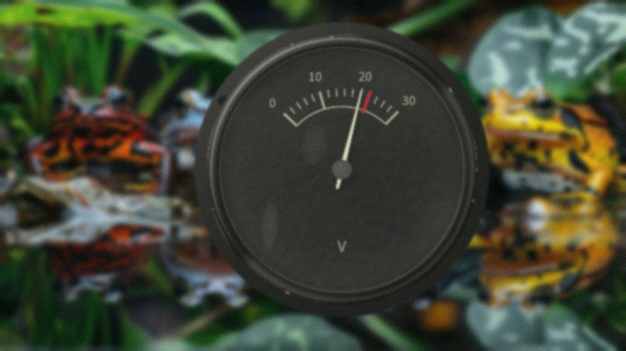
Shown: 20 V
